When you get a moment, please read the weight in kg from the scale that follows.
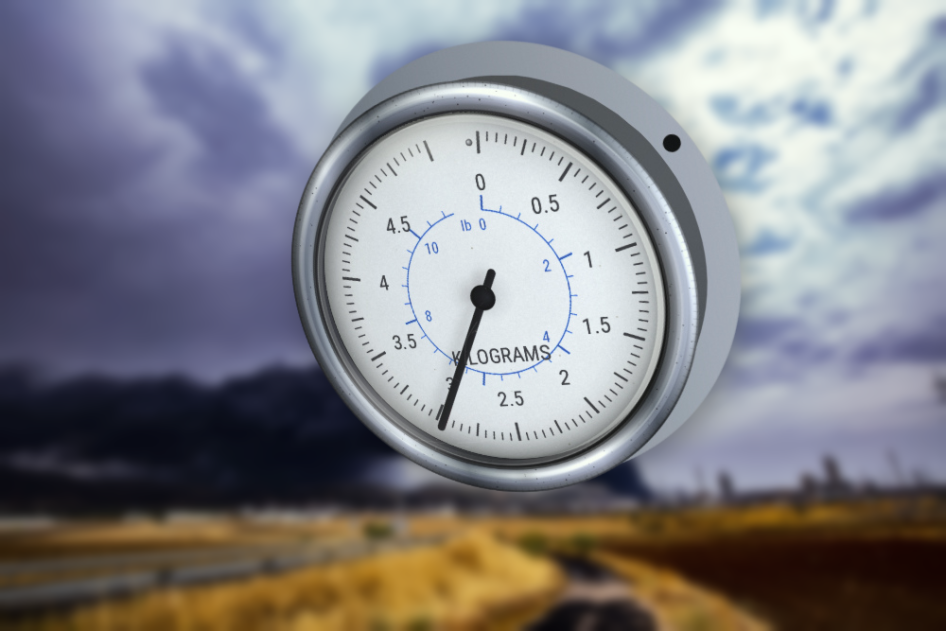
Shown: 2.95 kg
